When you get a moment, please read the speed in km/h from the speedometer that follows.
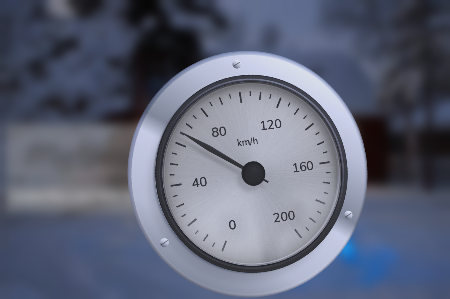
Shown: 65 km/h
